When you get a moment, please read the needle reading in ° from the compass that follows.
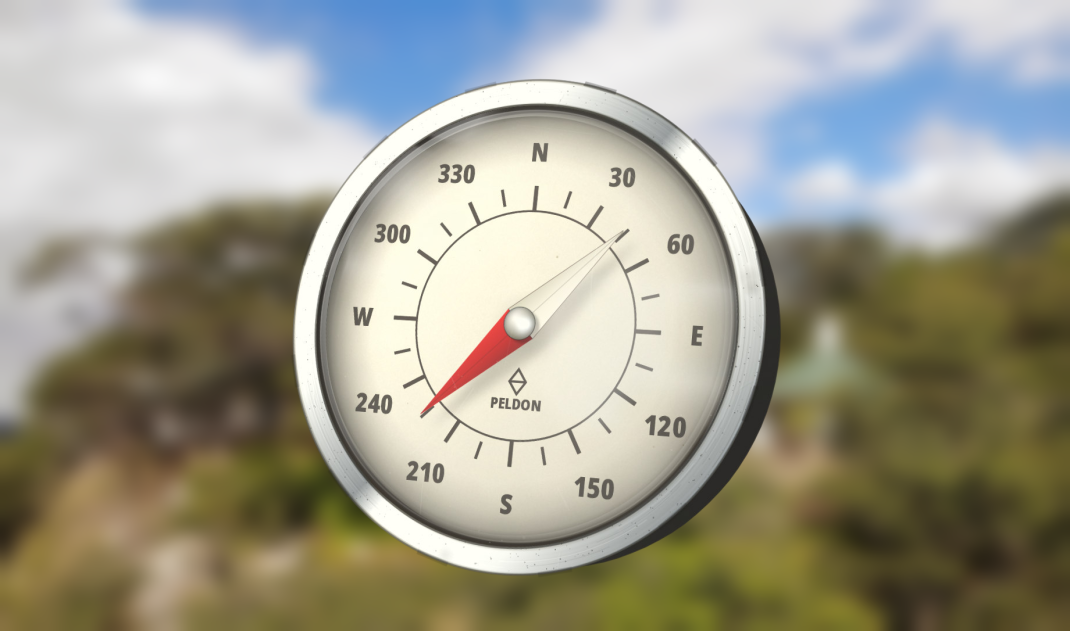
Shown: 225 °
